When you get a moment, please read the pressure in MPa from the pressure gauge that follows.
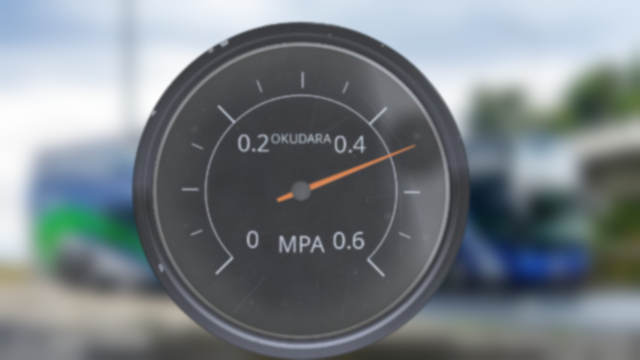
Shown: 0.45 MPa
